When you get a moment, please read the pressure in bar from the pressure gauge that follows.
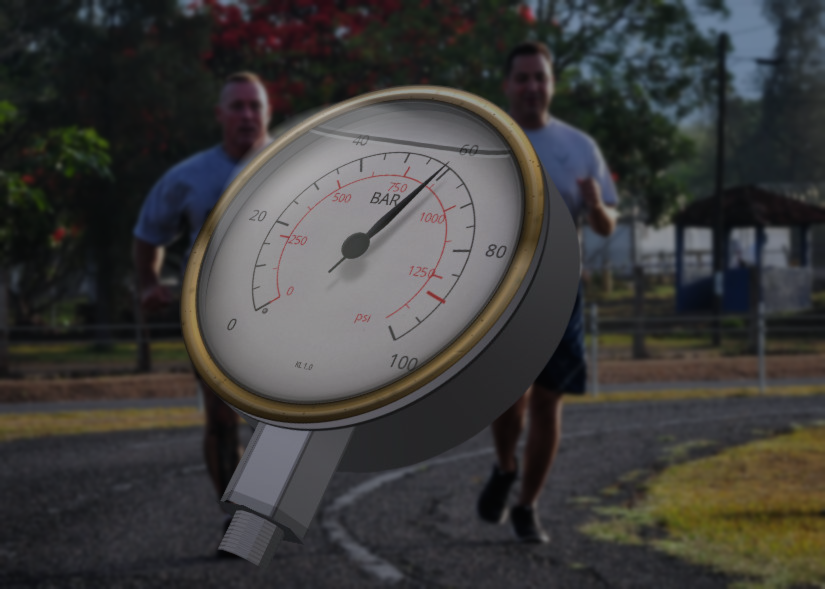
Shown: 60 bar
